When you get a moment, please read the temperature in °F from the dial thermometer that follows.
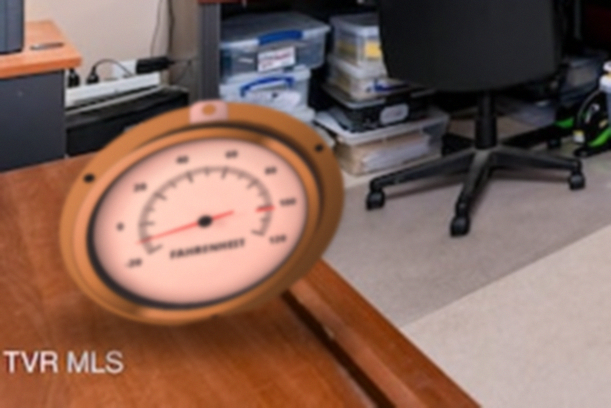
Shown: -10 °F
